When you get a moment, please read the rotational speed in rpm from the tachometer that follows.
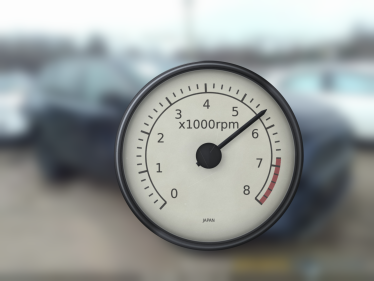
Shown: 5600 rpm
